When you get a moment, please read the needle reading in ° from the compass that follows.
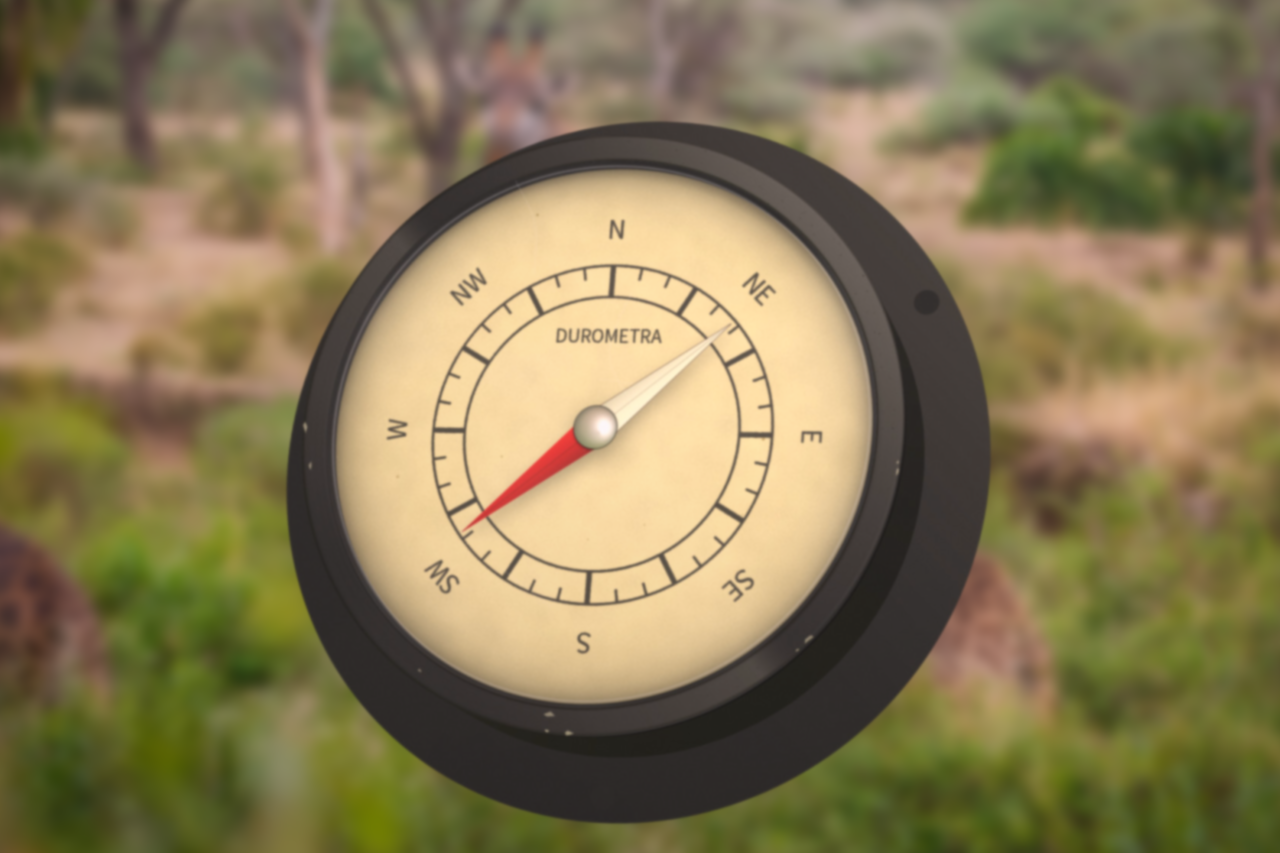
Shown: 230 °
